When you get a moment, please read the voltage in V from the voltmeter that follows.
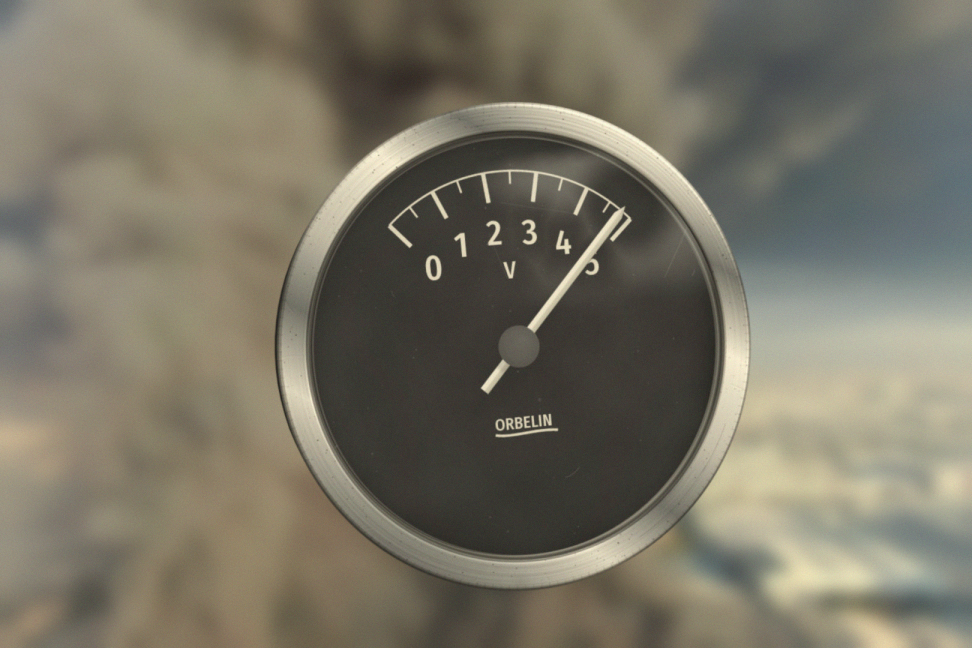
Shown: 4.75 V
